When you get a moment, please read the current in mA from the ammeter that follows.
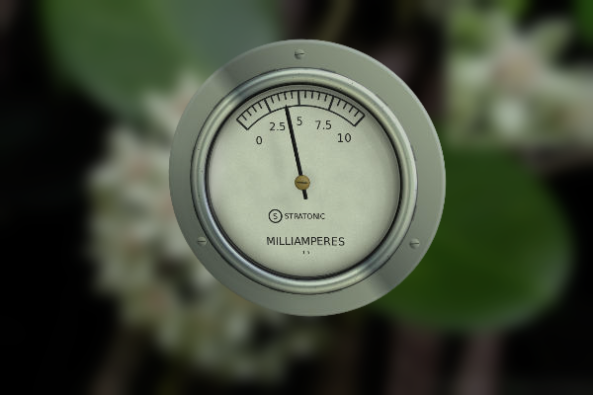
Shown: 4 mA
